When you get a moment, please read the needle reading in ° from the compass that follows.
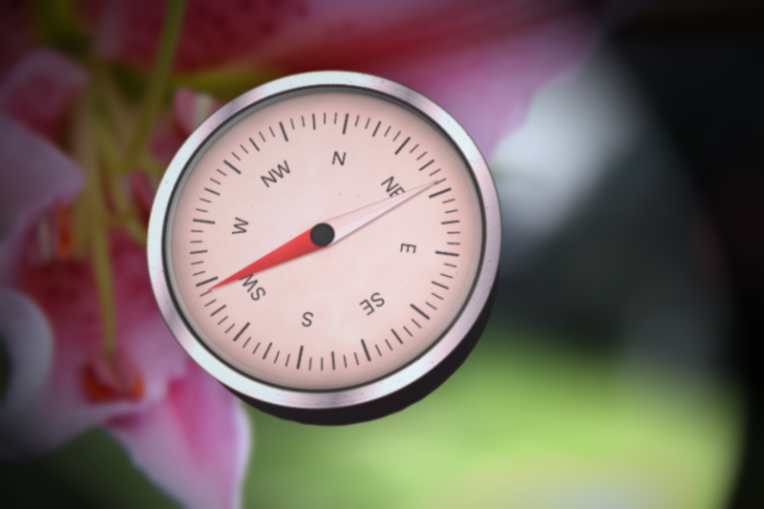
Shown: 235 °
